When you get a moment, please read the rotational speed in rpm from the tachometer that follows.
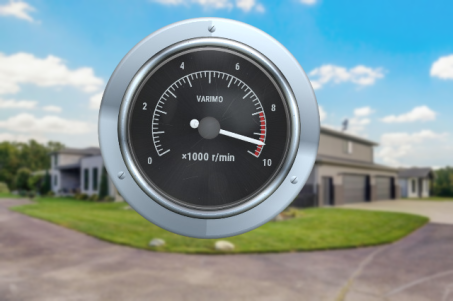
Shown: 9400 rpm
